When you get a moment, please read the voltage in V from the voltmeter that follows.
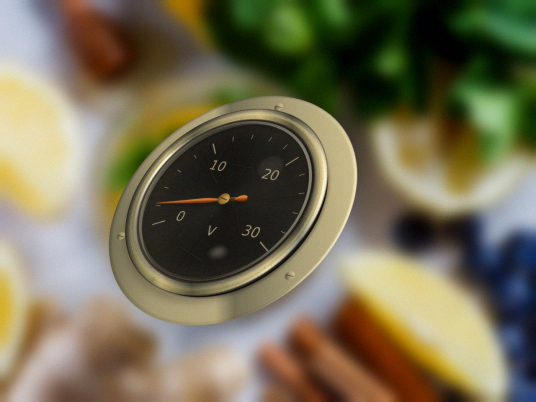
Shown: 2 V
